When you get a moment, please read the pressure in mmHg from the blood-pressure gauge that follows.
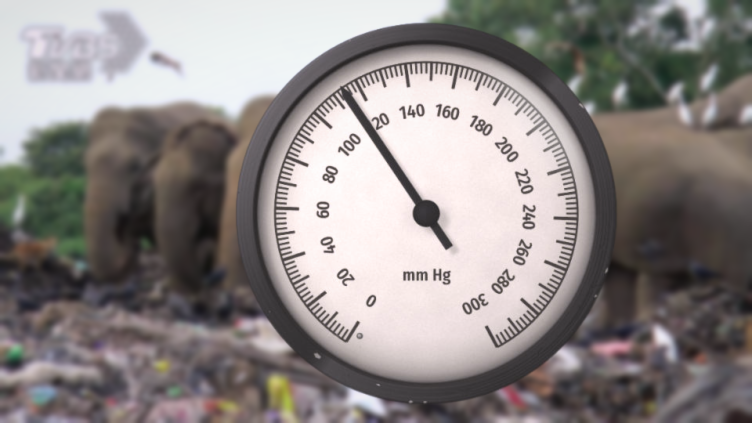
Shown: 114 mmHg
